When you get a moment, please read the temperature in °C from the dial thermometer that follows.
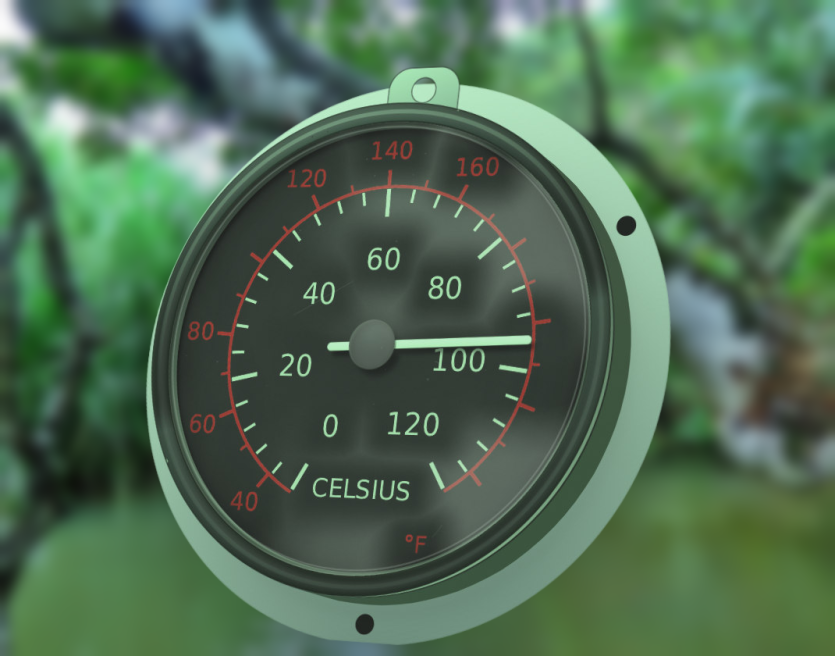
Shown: 96 °C
